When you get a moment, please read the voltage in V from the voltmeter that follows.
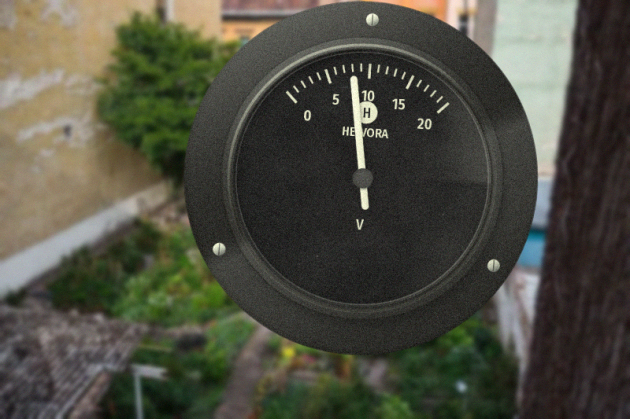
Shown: 8 V
